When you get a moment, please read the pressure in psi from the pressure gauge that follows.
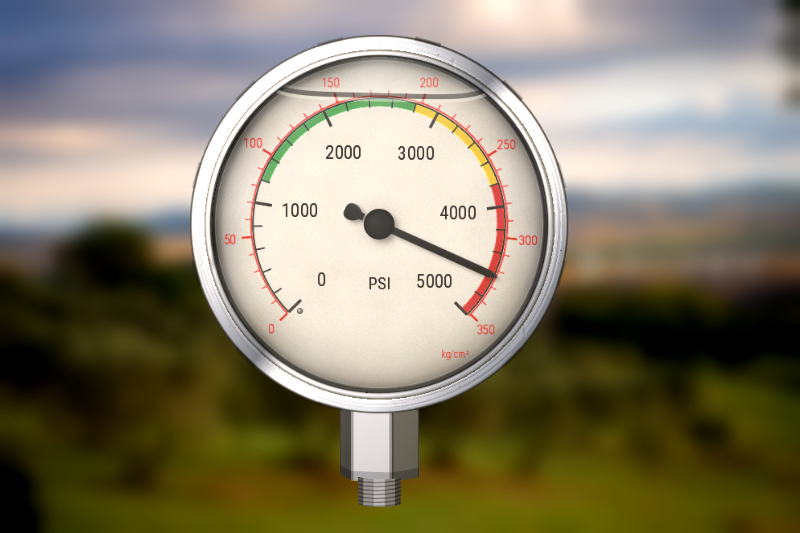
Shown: 4600 psi
